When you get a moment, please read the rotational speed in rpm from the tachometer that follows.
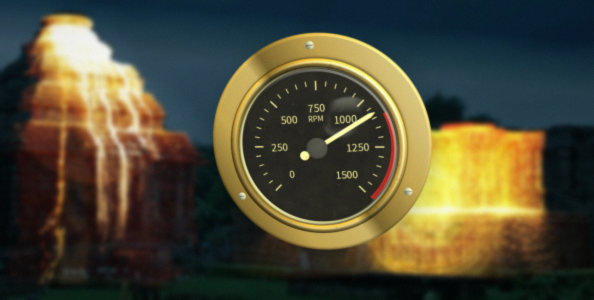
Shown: 1075 rpm
